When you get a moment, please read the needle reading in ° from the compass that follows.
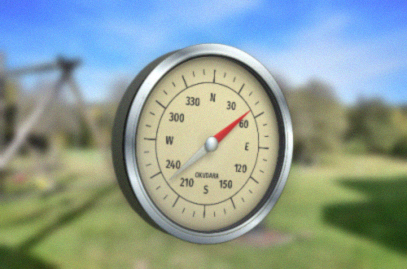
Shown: 50 °
